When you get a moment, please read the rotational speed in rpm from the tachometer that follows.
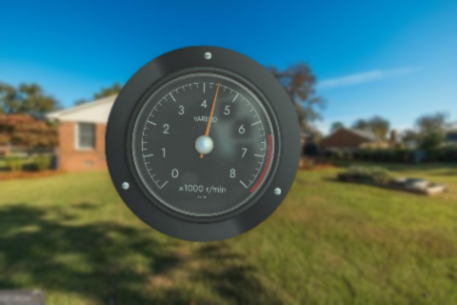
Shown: 4400 rpm
